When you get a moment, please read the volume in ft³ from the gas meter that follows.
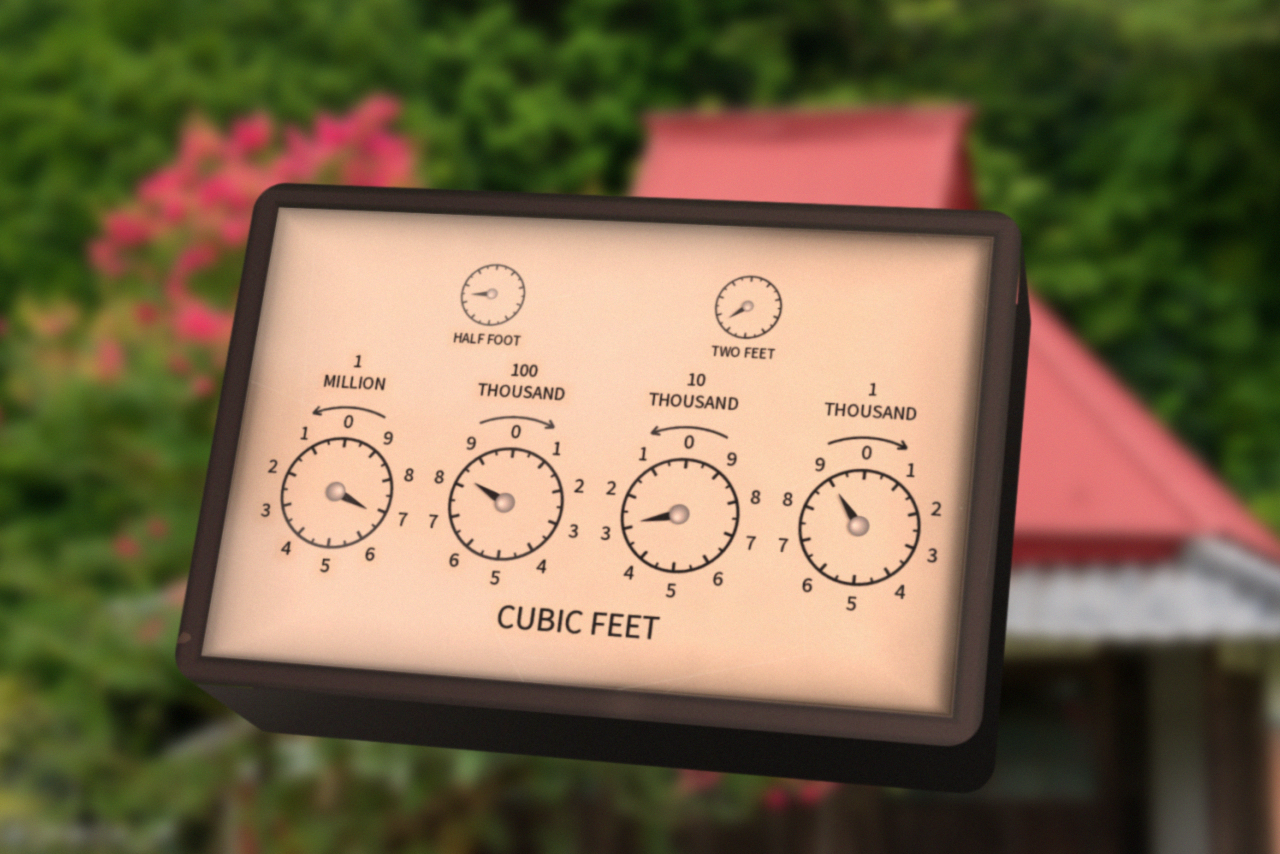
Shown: 682900 ft³
